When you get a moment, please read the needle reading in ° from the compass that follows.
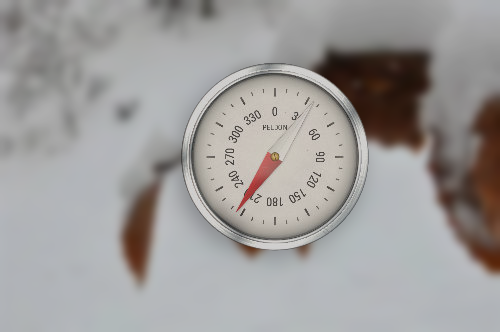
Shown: 215 °
